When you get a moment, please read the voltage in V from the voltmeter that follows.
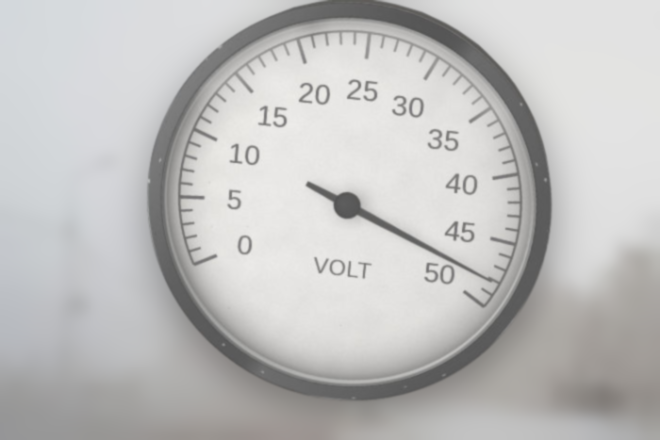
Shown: 48 V
